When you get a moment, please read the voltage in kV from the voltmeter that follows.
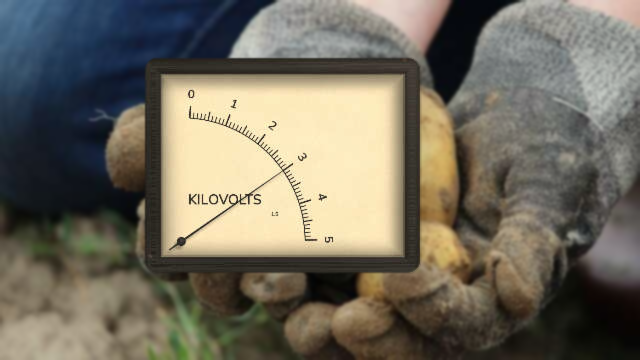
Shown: 3 kV
